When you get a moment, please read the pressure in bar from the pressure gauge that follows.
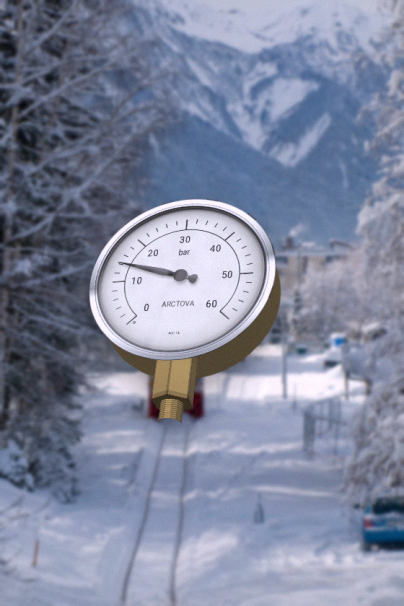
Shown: 14 bar
